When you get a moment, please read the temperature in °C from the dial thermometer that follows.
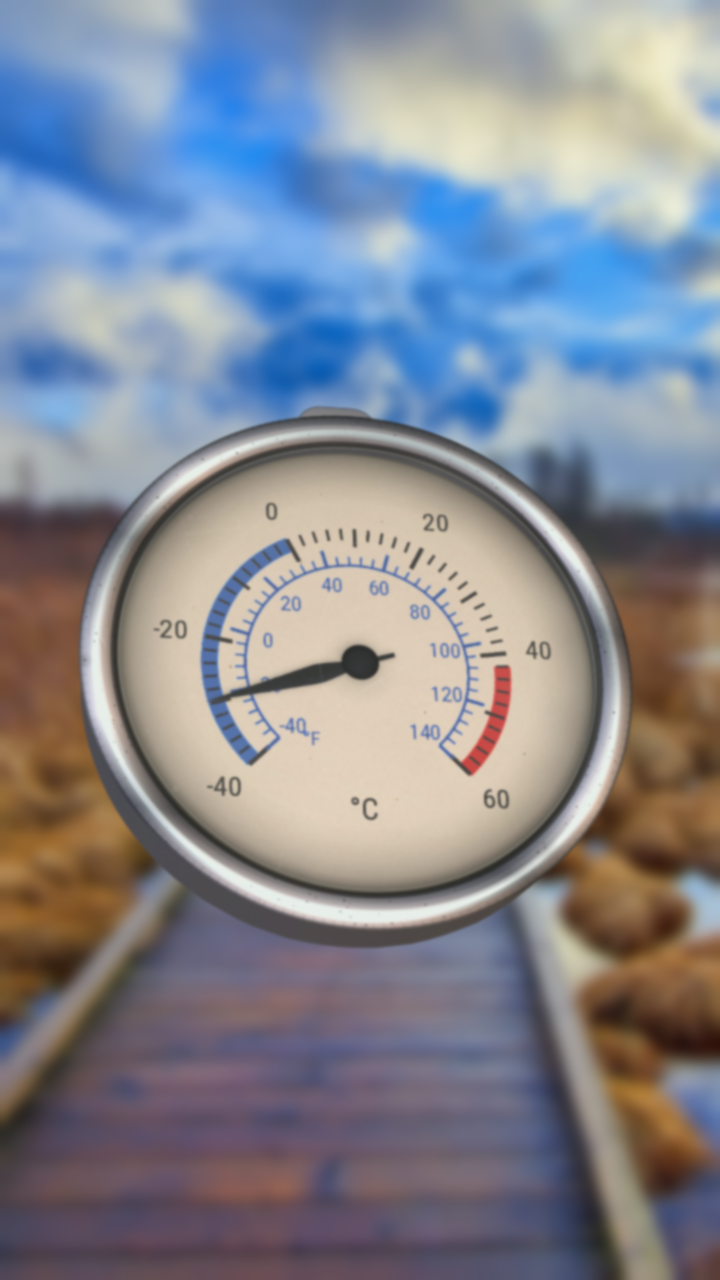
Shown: -30 °C
